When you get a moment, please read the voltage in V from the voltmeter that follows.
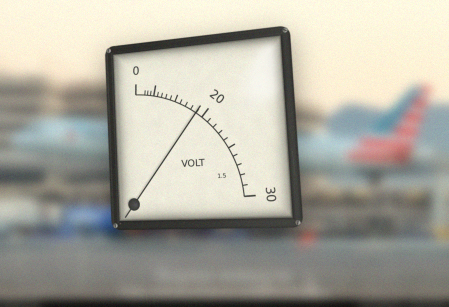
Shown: 19 V
